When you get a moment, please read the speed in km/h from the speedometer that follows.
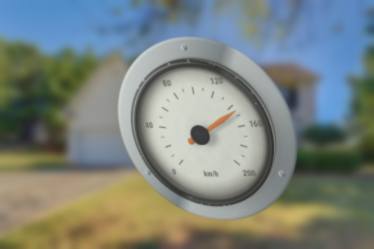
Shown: 145 km/h
